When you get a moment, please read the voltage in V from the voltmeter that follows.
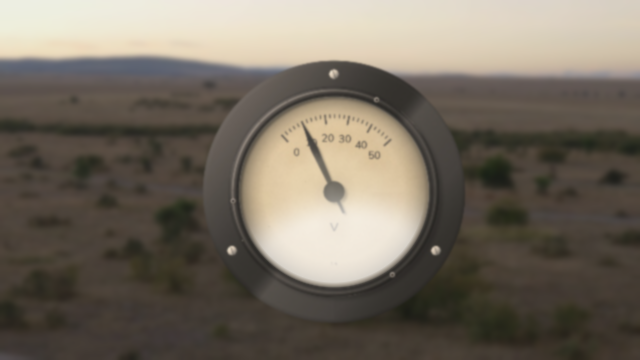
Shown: 10 V
